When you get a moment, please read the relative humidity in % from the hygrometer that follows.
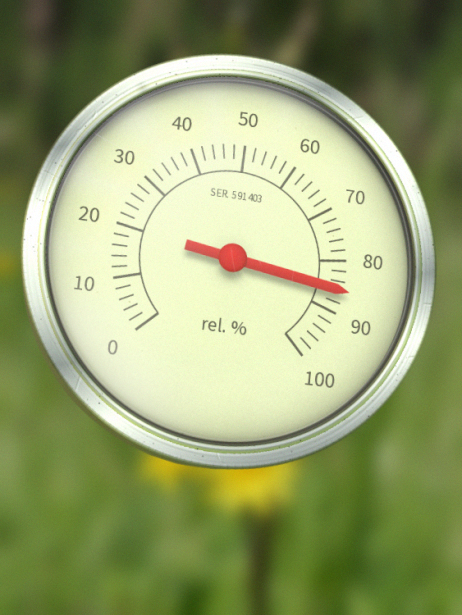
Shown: 86 %
